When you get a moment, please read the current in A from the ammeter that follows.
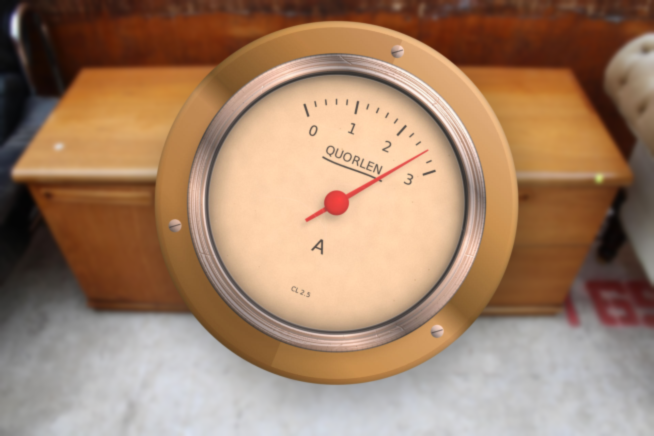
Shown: 2.6 A
